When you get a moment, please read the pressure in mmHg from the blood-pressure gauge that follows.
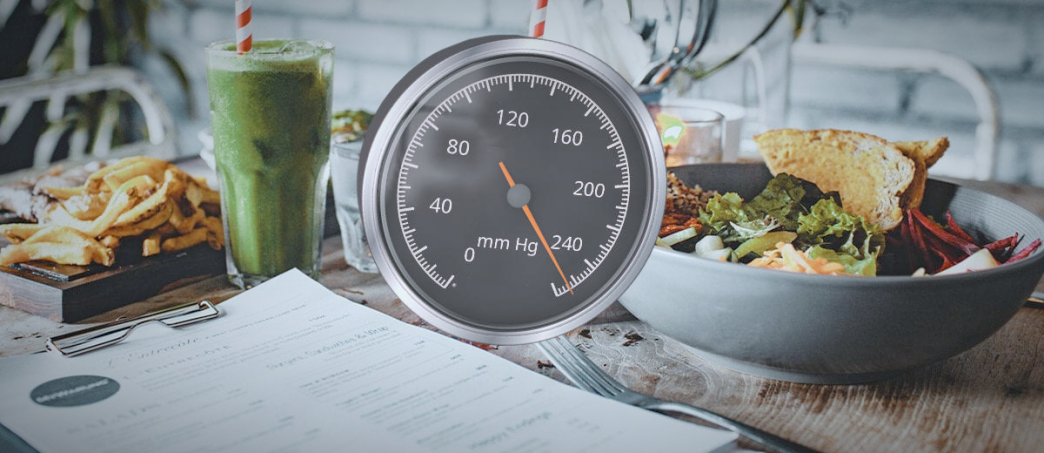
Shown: 254 mmHg
